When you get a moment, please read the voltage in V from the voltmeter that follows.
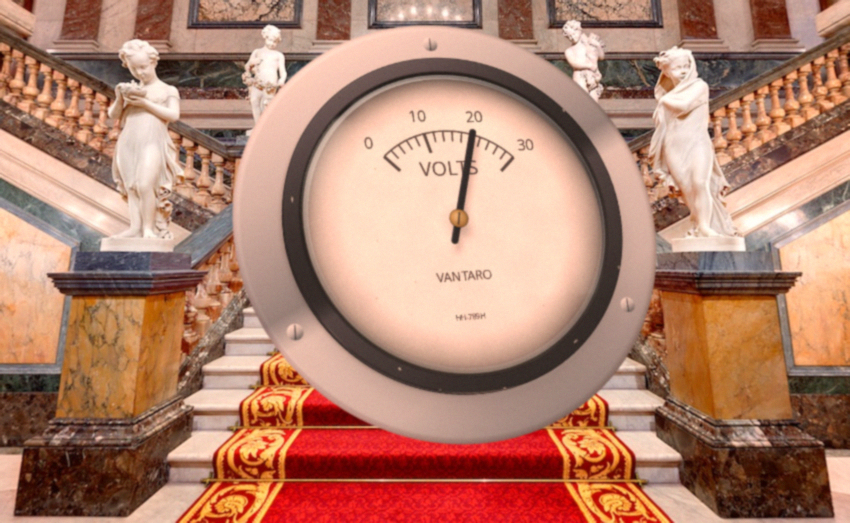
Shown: 20 V
